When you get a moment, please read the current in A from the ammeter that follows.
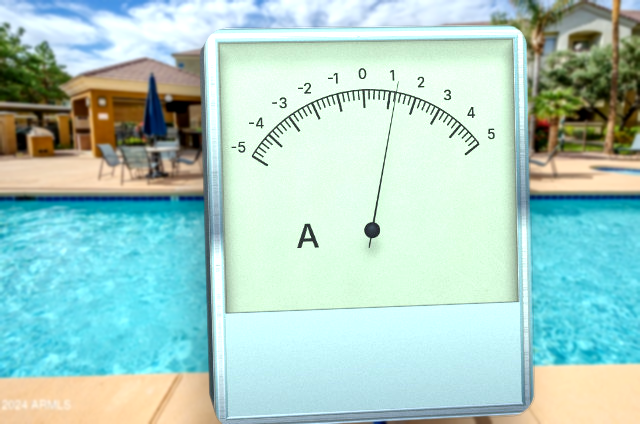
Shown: 1.2 A
